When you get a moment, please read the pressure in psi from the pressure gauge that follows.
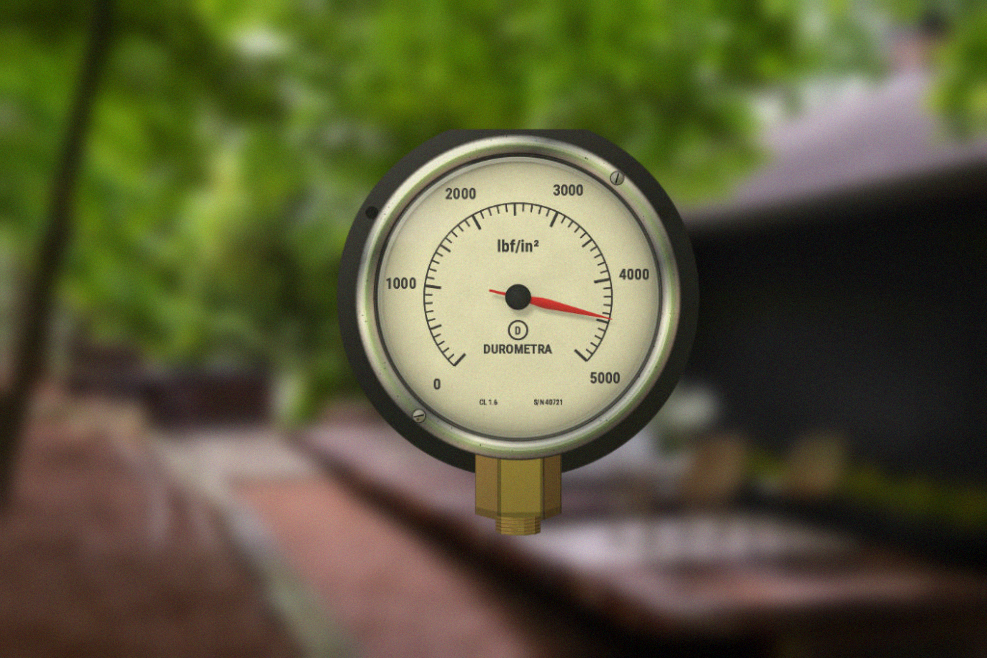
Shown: 4450 psi
